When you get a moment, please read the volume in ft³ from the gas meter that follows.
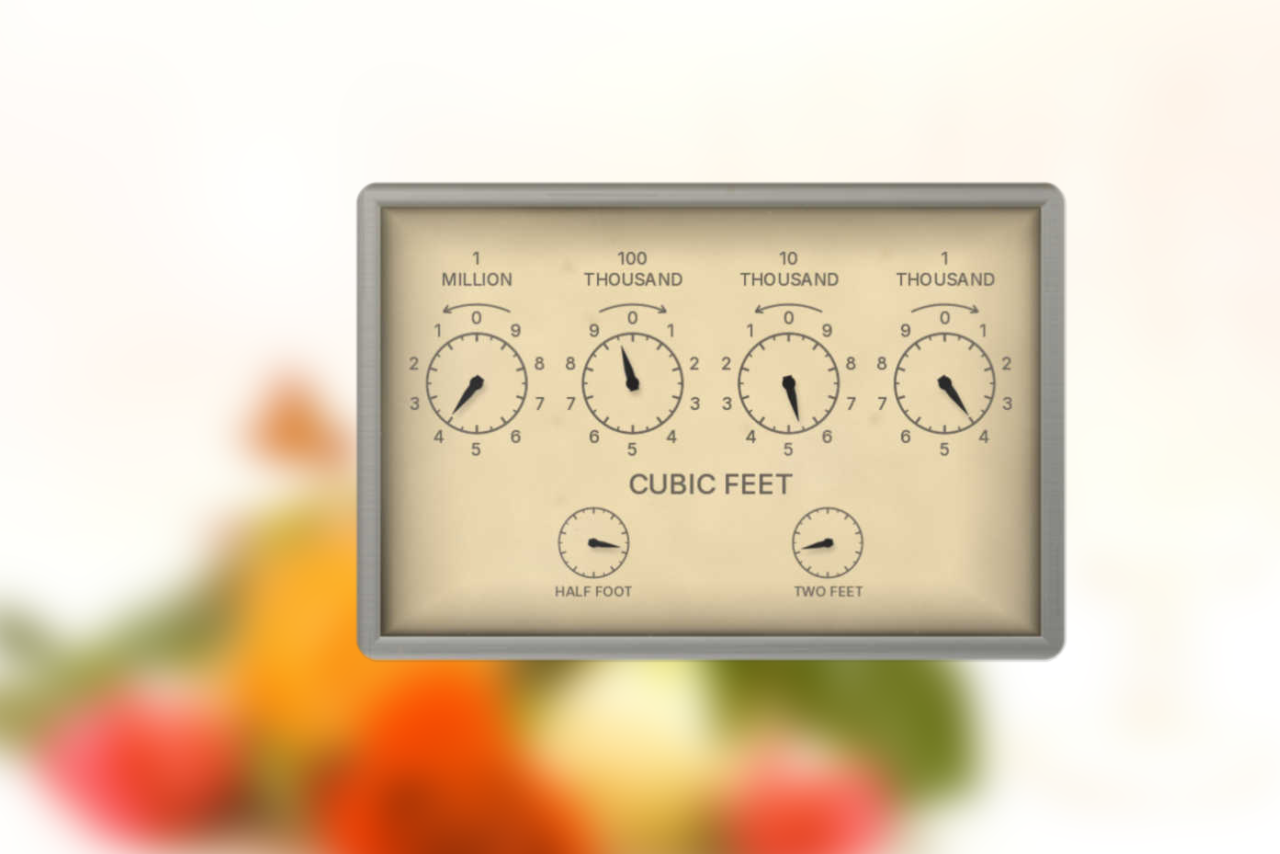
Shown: 395400 ft³
